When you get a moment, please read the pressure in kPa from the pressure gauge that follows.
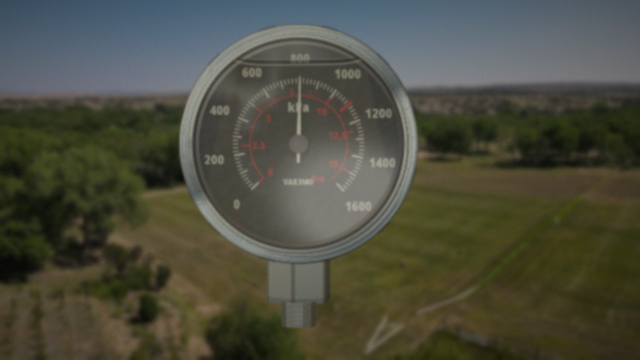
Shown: 800 kPa
